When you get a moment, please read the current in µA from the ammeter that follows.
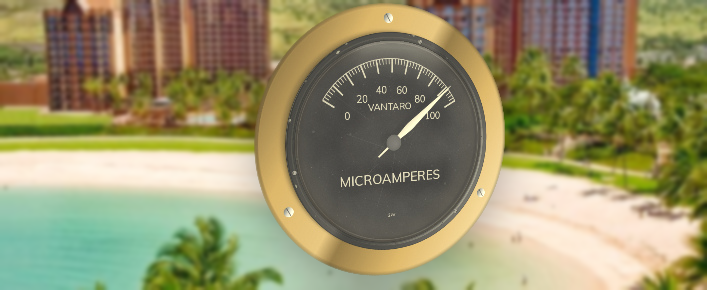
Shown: 90 µA
